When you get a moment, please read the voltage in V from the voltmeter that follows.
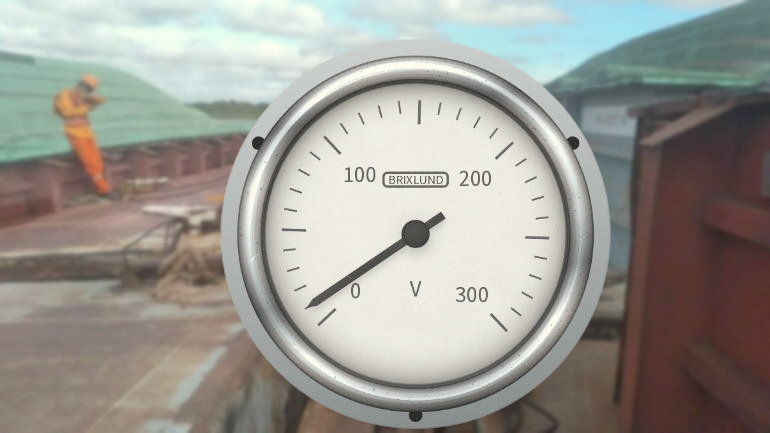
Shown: 10 V
